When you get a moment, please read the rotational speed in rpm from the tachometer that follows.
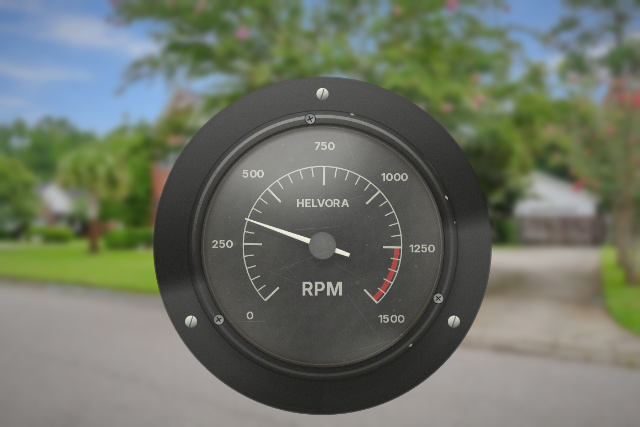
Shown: 350 rpm
